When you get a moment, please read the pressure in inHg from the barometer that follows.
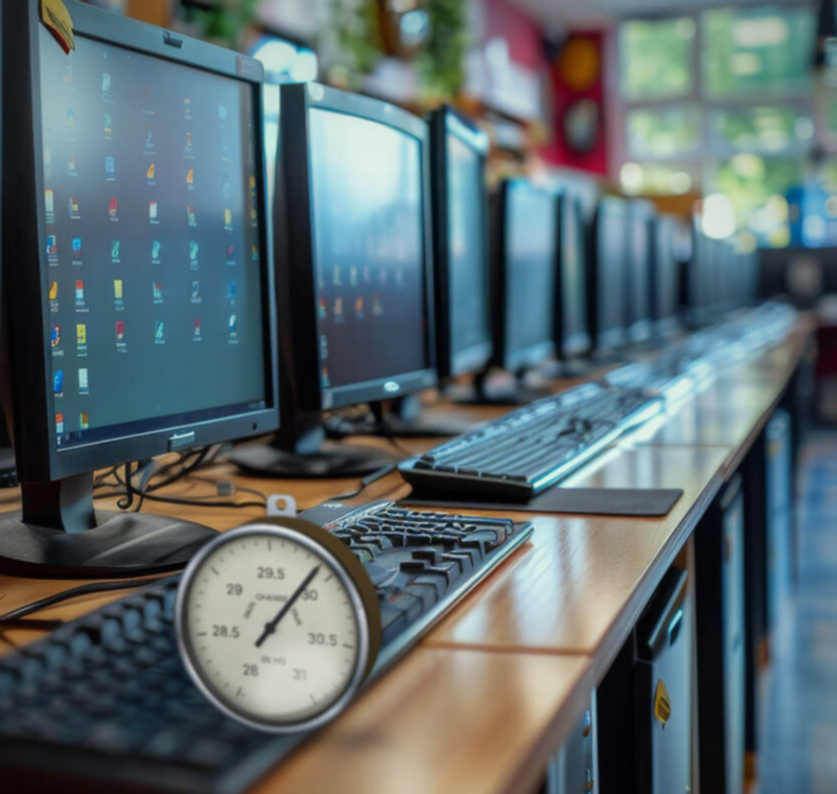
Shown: 29.9 inHg
